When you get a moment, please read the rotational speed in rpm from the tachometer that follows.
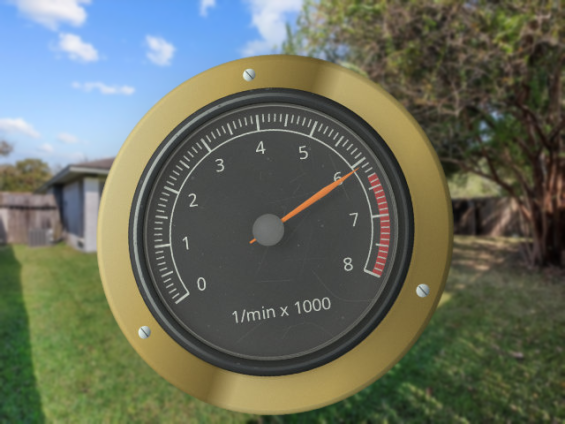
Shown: 6100 rpm
